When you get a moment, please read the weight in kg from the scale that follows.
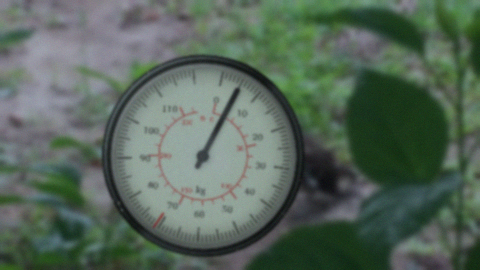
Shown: 5 kg
